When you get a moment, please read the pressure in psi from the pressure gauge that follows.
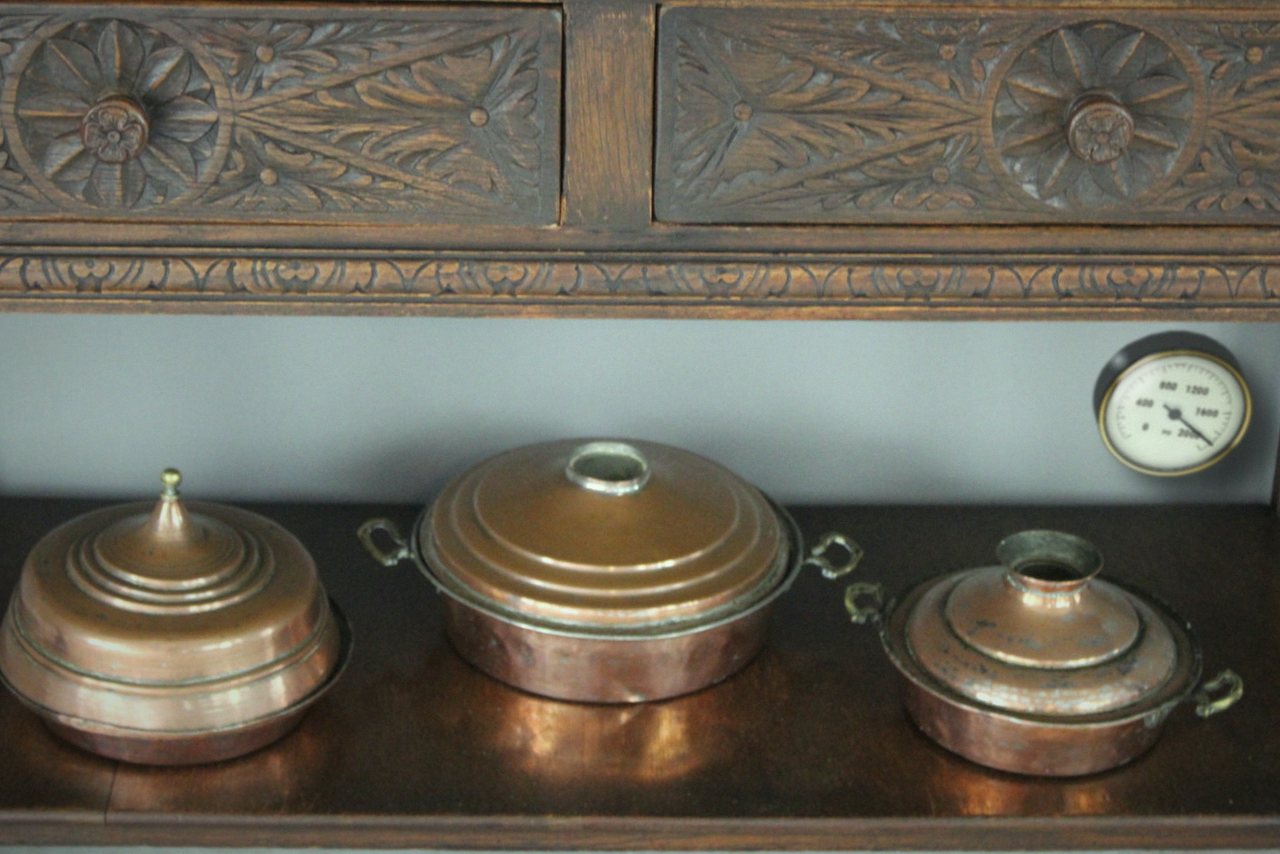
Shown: 1900 psi
